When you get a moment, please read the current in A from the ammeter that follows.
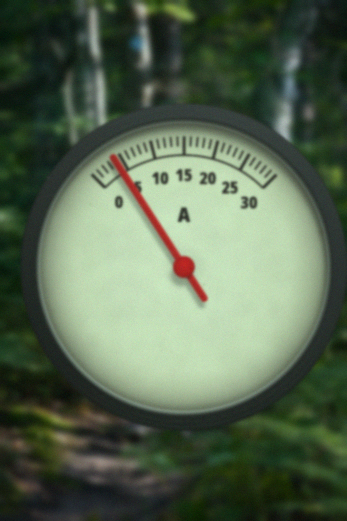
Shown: 4 A
